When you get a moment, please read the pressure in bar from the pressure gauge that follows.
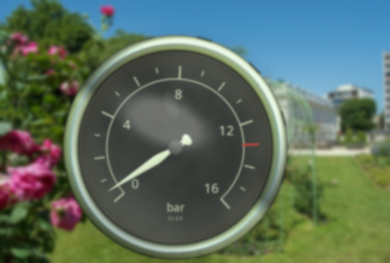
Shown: 0.5 bar
